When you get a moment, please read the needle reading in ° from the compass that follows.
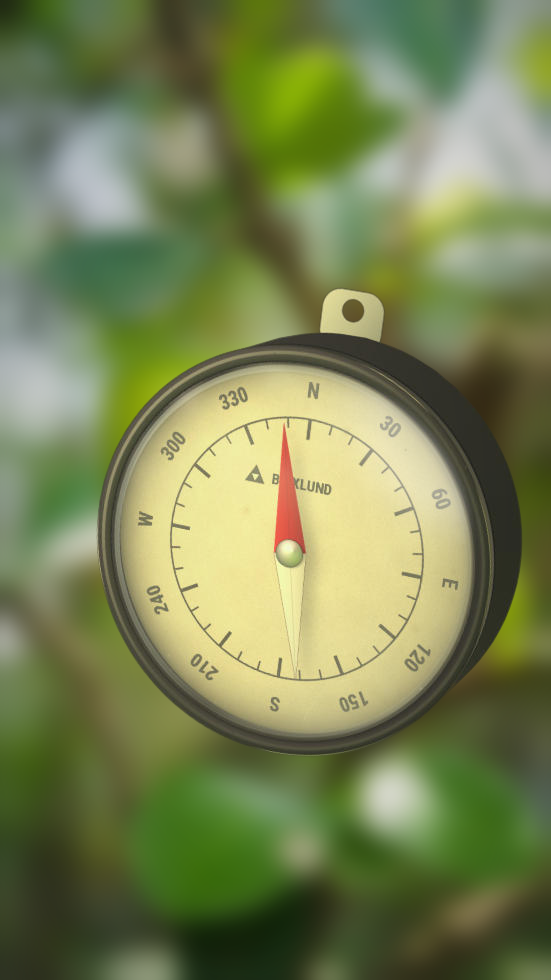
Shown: 350 °
